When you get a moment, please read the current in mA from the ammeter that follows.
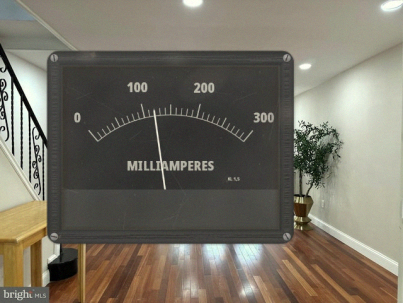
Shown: 120 mA
